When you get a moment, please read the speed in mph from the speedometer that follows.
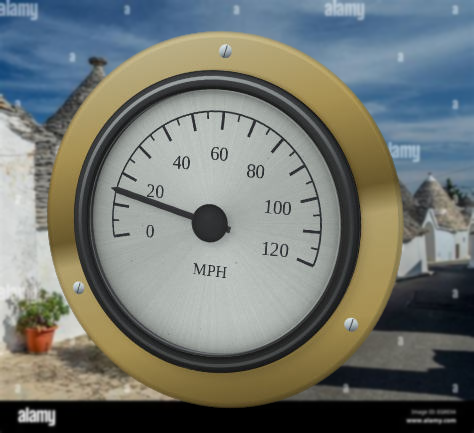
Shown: 15 mph
